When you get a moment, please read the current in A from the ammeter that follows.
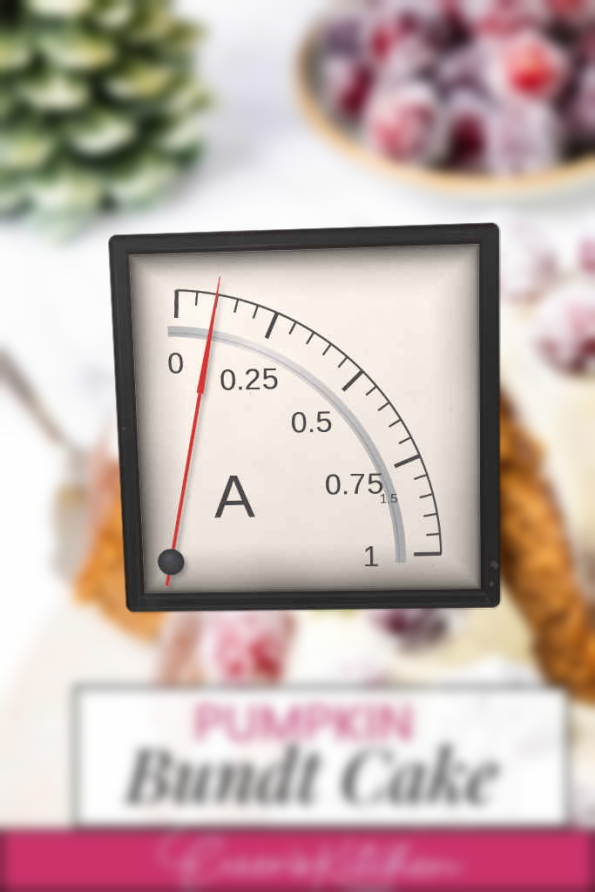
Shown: 0.1 A
